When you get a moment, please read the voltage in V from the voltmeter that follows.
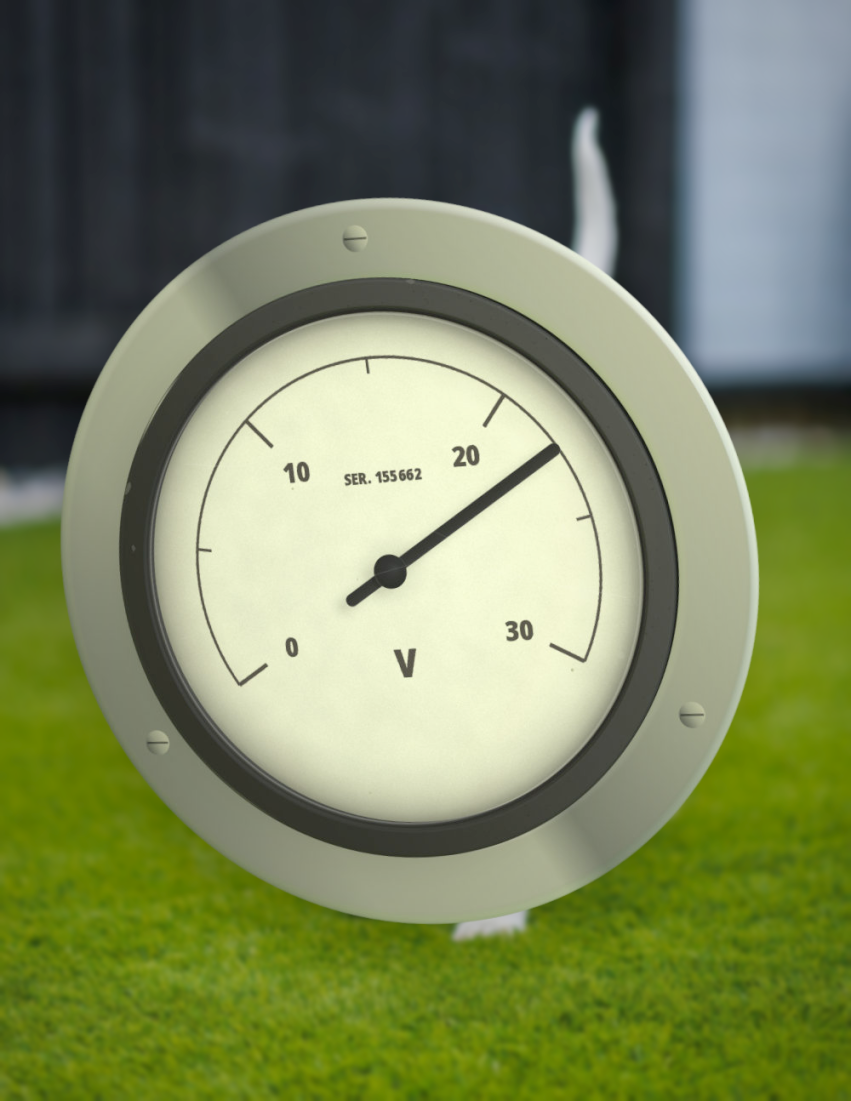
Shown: 22.5 V
